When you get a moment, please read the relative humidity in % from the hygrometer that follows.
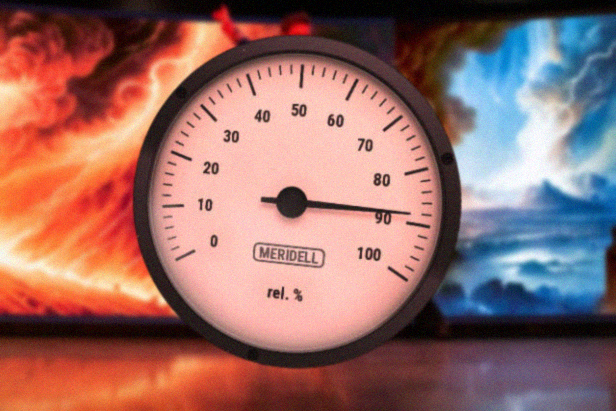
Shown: 88 %
